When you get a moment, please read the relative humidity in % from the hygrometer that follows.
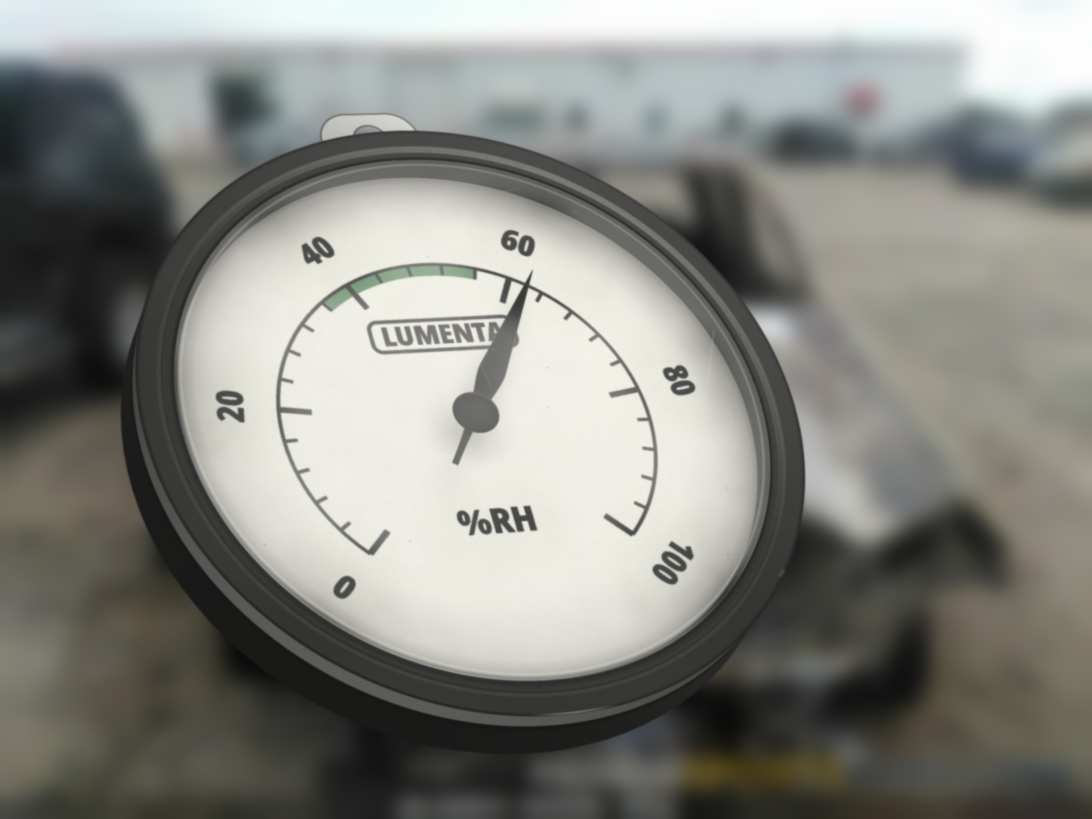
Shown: 62 %
